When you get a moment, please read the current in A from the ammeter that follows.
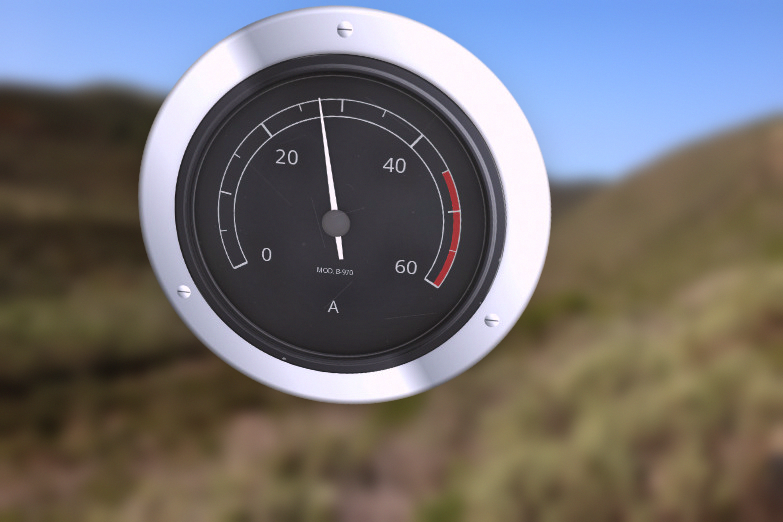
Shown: 27.5 A
